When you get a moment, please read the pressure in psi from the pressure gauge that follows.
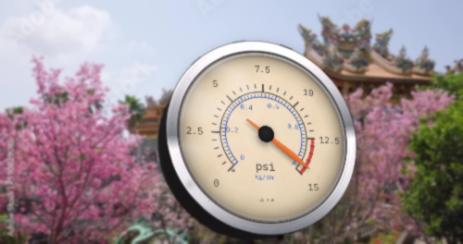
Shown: 14.5 psi
